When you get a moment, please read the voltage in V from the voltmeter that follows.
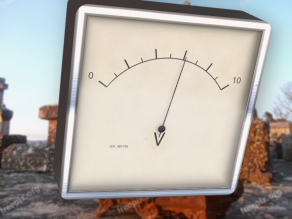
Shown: 6 V
